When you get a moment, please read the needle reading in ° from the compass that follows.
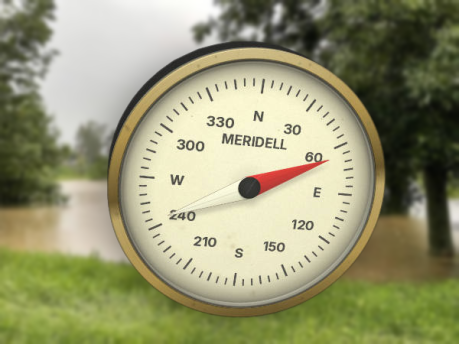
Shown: 65 °
